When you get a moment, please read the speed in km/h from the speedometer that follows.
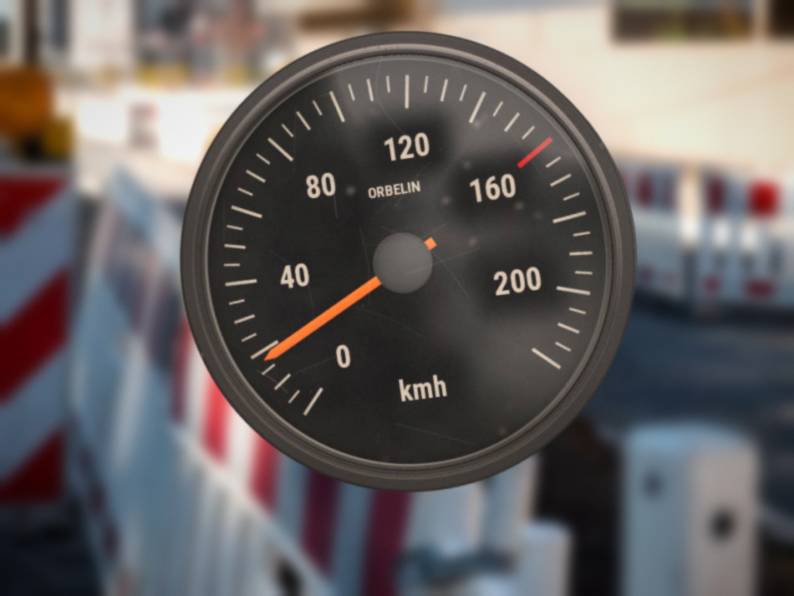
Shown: 17.5 km/h
